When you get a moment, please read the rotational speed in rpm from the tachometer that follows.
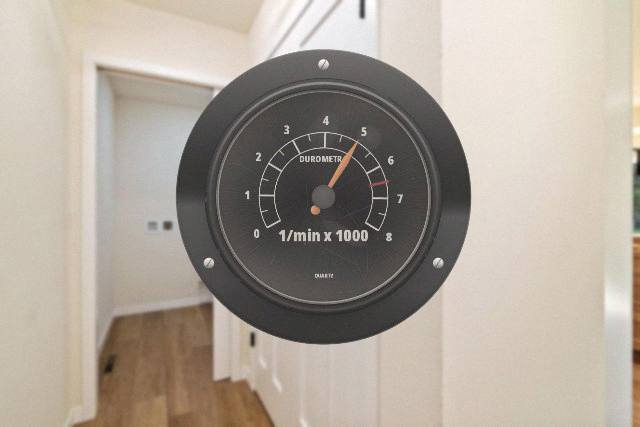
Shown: 5000 rpm
